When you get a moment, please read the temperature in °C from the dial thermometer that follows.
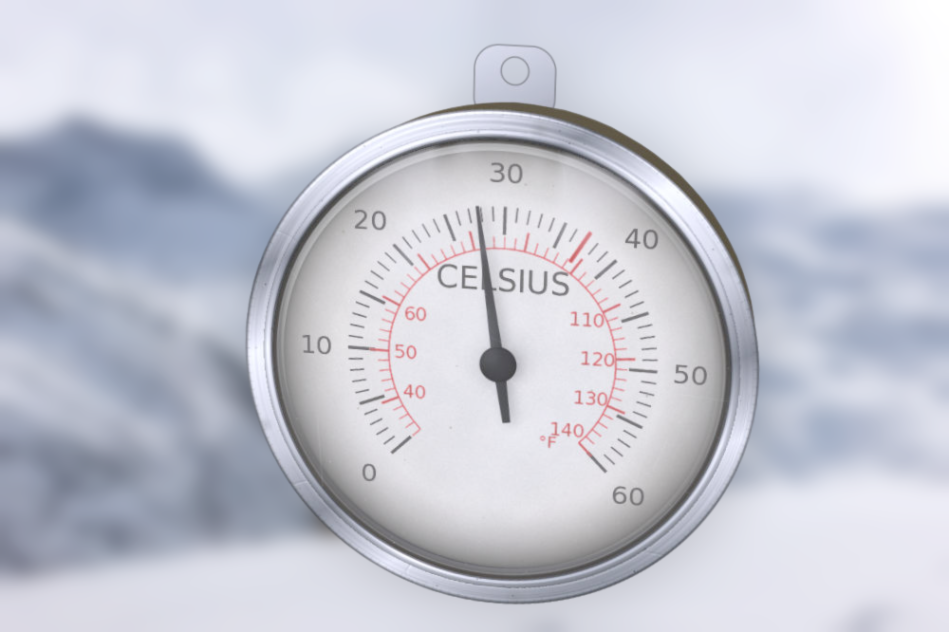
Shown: 28 °C
